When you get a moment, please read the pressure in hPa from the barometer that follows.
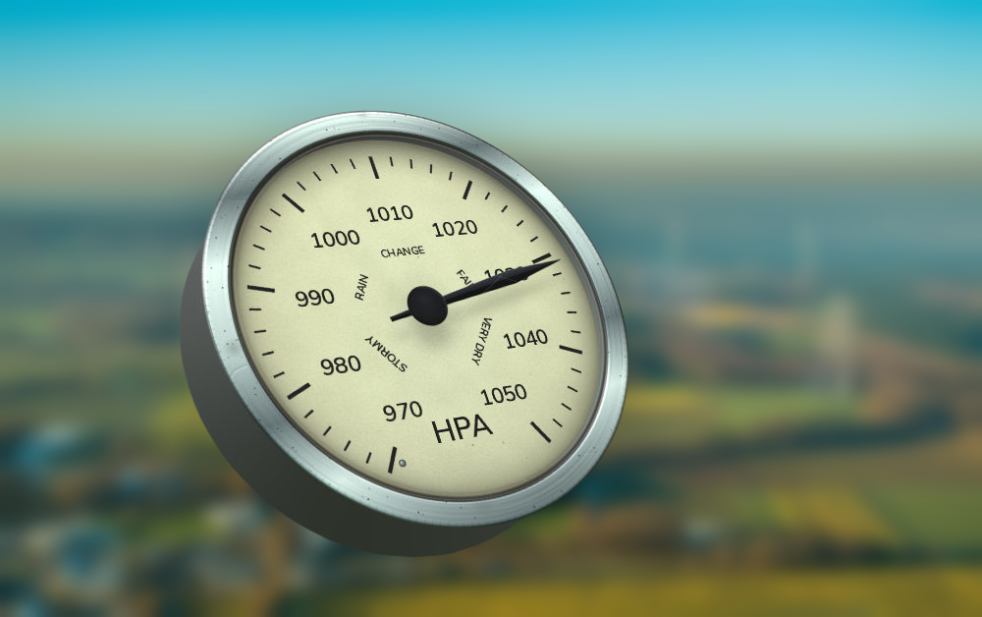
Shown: 1031 hPa
